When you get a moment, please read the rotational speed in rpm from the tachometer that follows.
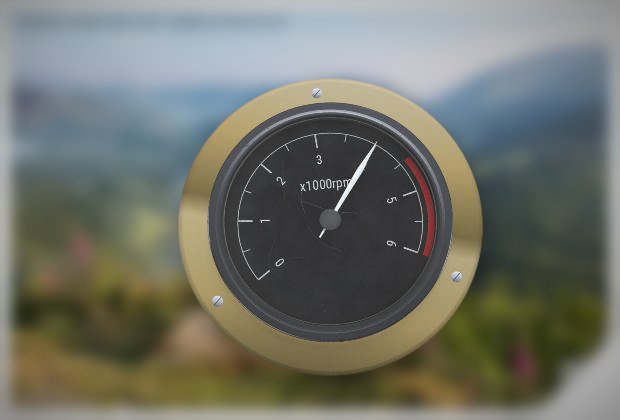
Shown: 4000 rpm
